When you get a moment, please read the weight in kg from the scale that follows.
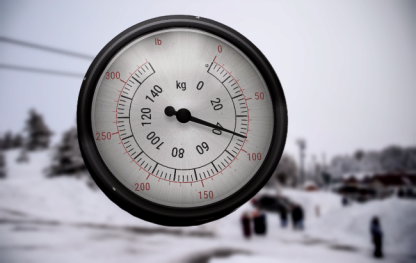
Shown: 40 kg
